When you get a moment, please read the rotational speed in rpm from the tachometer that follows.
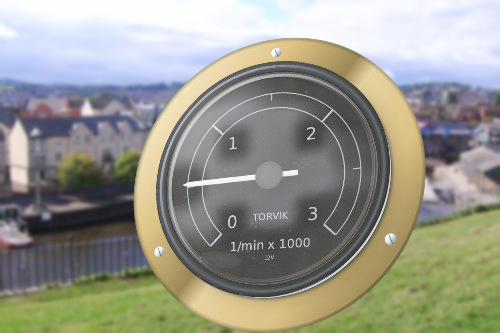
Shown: 500 rpm
